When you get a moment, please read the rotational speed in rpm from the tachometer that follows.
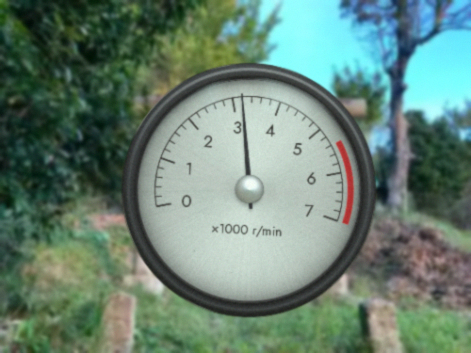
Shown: 3200 rpm
